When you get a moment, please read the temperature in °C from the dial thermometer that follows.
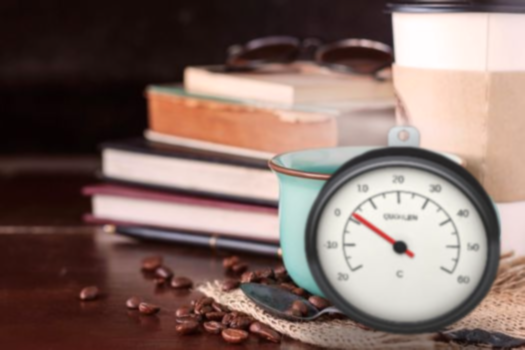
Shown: 2.5 °C
